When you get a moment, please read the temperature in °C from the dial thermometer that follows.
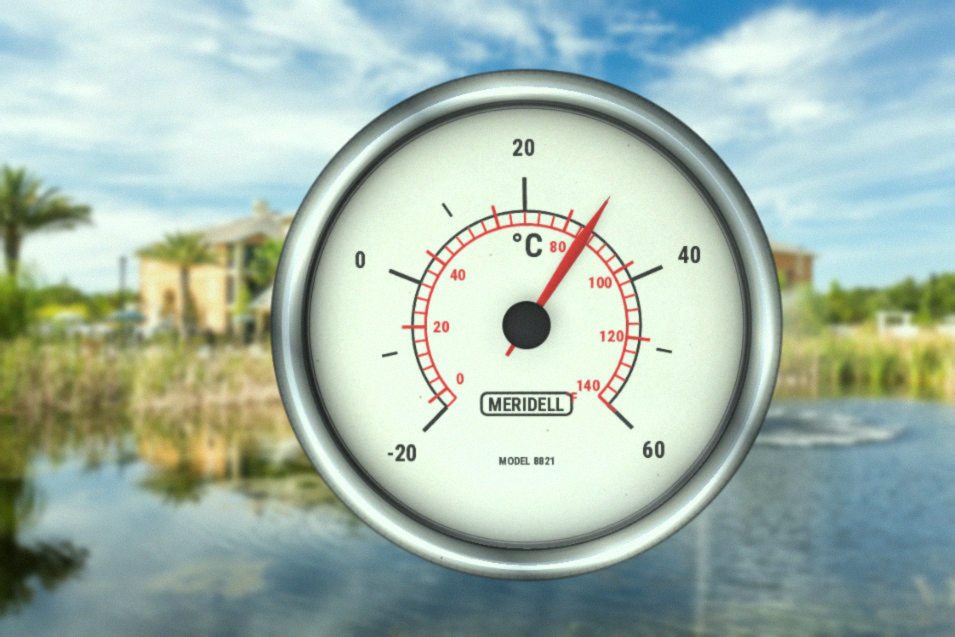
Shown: 30 °C
